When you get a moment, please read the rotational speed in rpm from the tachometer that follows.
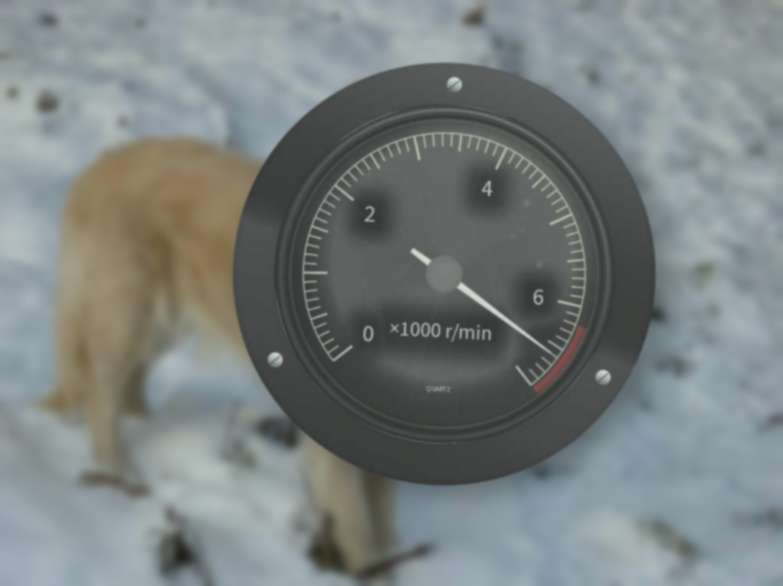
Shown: 6600 rpm
